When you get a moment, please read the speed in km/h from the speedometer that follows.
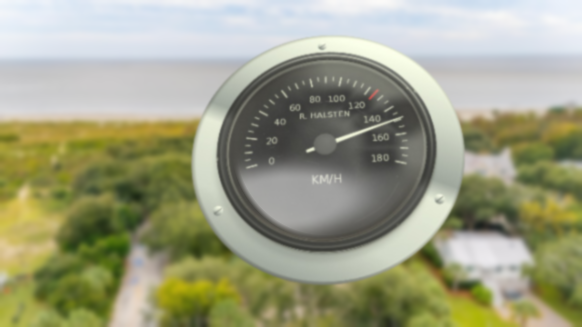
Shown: 150 km/h
